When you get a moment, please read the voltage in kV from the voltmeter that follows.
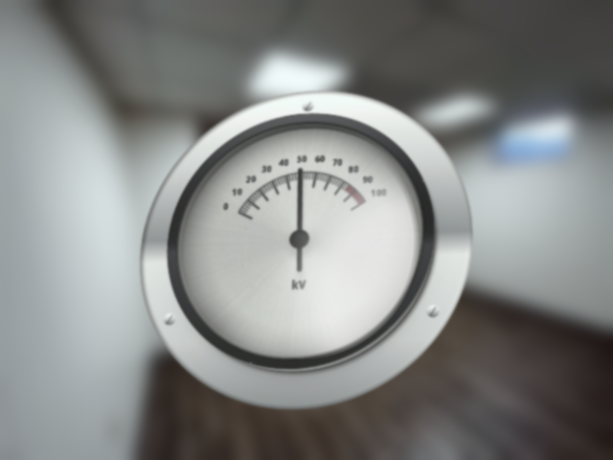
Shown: 50 kV
